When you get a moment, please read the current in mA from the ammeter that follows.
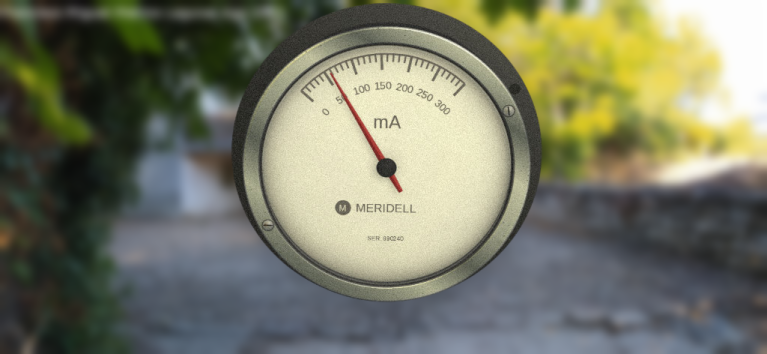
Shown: 60 mA
